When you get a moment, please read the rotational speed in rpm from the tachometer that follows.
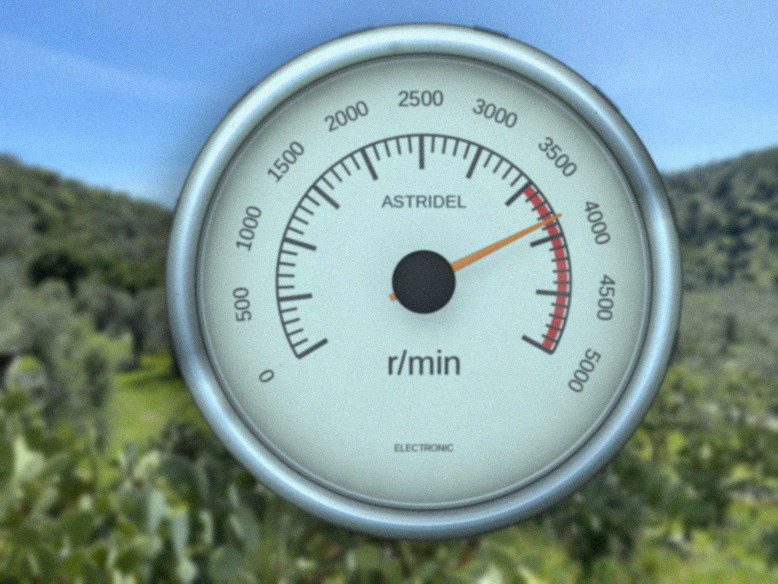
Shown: 3850 rpm
